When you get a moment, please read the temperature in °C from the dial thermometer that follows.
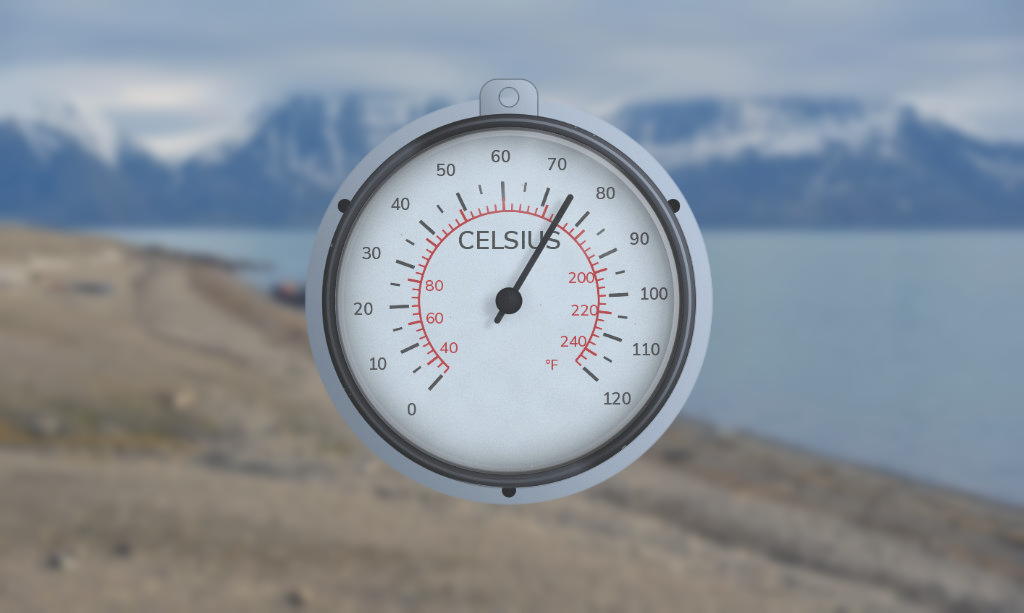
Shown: 75 °C
